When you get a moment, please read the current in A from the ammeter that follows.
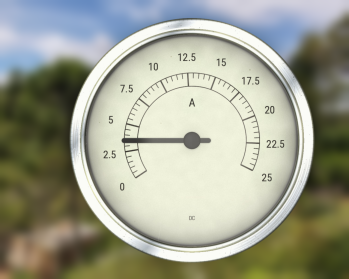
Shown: 3.5 A
